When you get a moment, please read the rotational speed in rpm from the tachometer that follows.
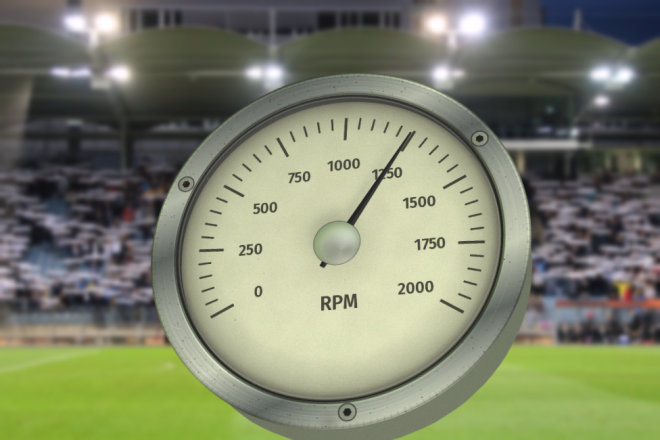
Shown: 1250 rpm
